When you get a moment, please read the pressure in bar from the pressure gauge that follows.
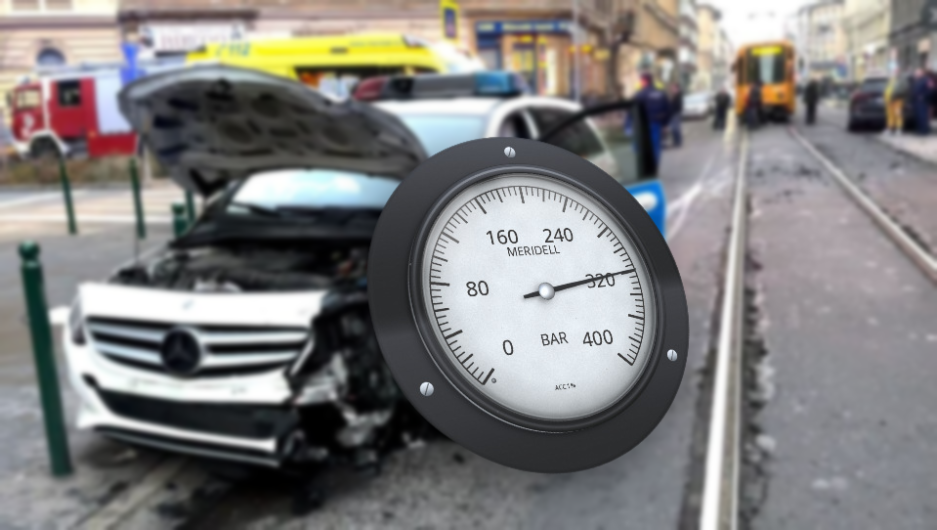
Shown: 320 bar
